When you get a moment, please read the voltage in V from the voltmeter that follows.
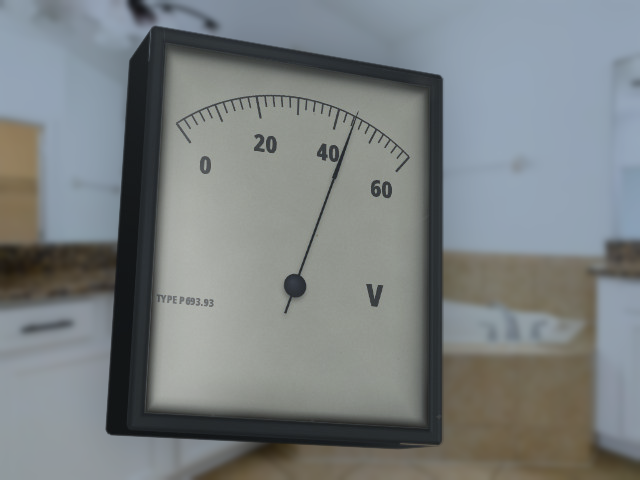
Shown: 44 V
